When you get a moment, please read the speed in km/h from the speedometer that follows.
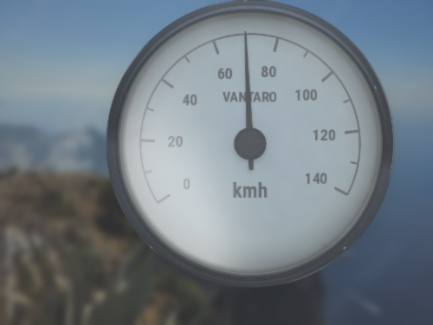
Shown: 70 km/h
